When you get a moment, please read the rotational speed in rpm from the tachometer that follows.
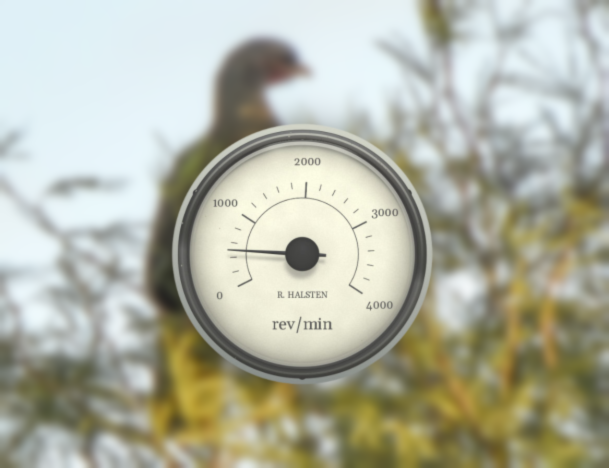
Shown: 500 rpm
